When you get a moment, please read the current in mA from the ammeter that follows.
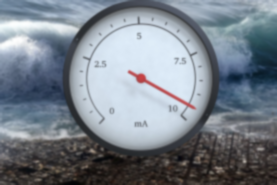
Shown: 9.5 mA
